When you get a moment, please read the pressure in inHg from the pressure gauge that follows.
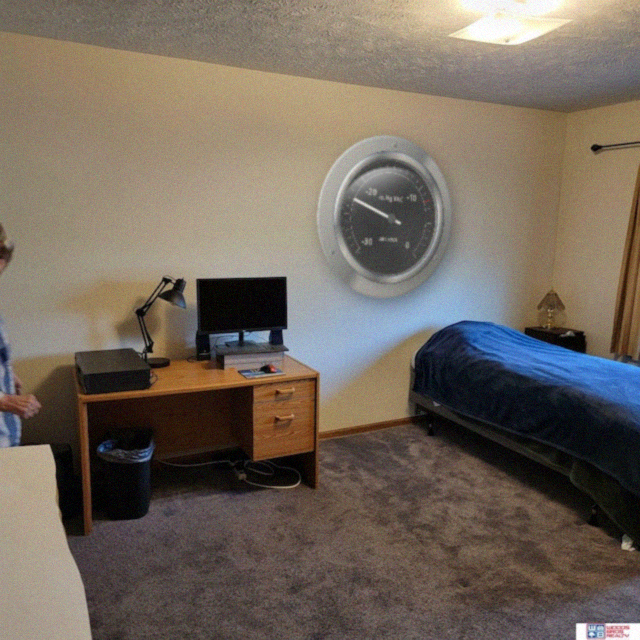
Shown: -23 inHg
